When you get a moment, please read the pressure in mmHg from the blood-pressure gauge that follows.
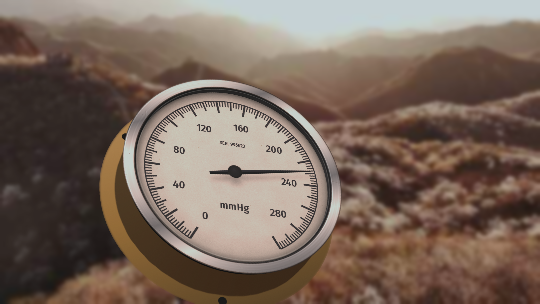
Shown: 230 mmHg
